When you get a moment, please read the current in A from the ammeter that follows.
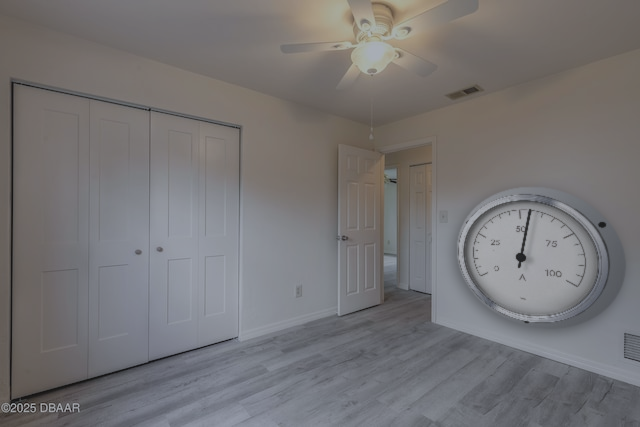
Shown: 55 A
